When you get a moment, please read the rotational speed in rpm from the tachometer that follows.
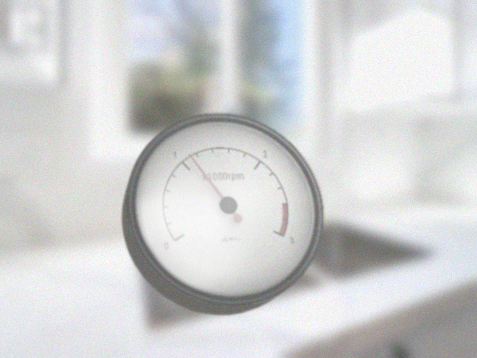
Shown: 1100 rpm
